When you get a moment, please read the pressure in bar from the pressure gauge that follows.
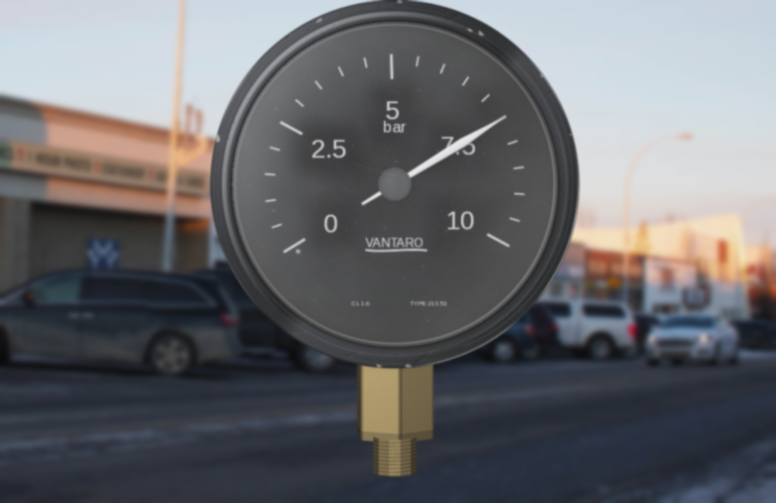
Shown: 7.5 bar
